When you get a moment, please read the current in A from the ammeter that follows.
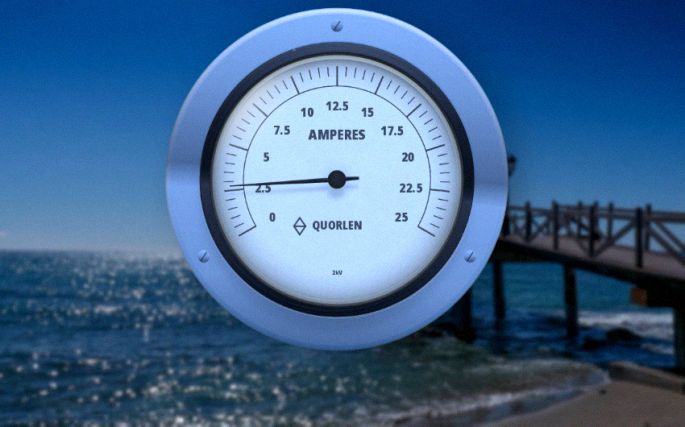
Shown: 2.75 A
